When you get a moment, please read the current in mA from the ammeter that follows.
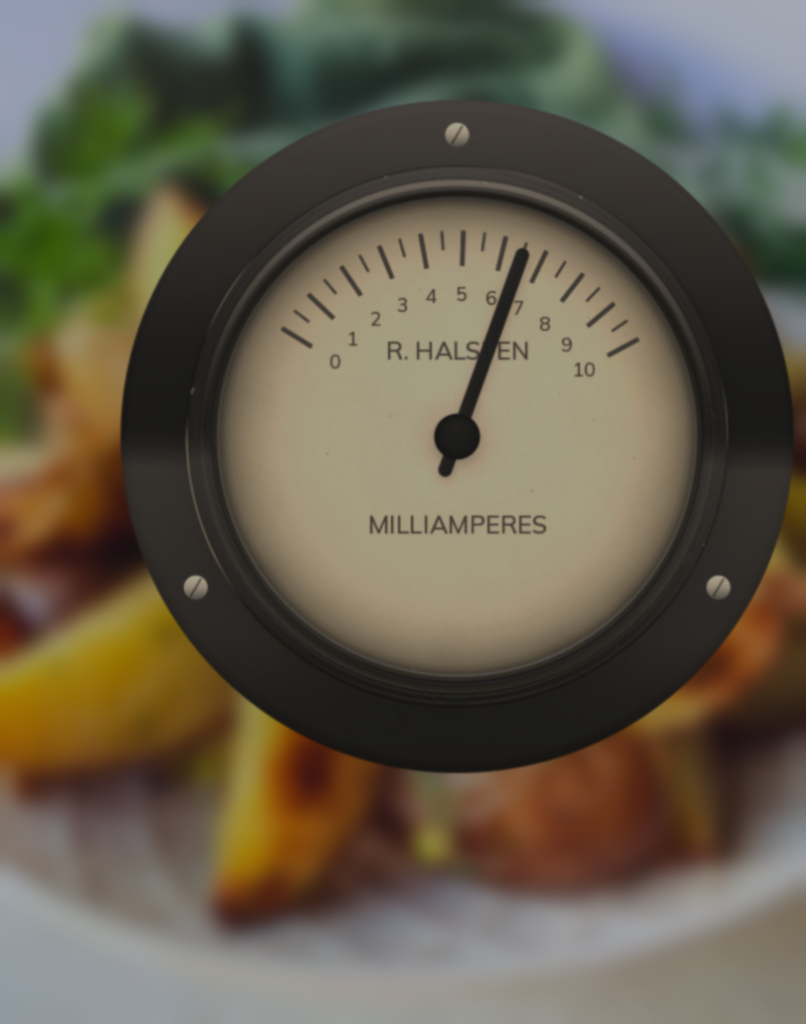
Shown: 6.5 mA
